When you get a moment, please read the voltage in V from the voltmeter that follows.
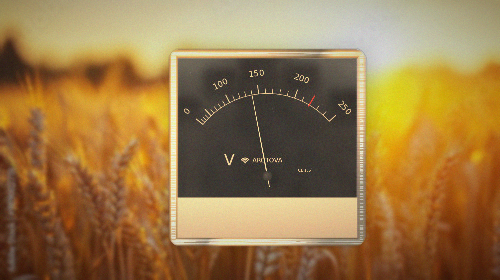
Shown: 140 V
